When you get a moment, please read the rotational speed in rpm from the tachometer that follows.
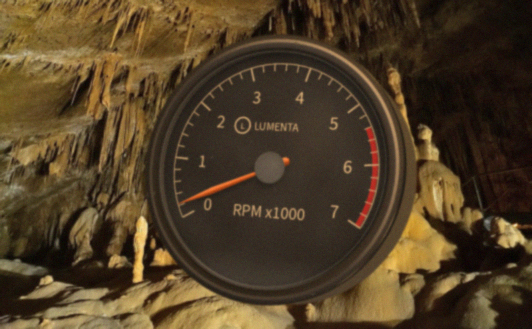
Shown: 200 rpm
